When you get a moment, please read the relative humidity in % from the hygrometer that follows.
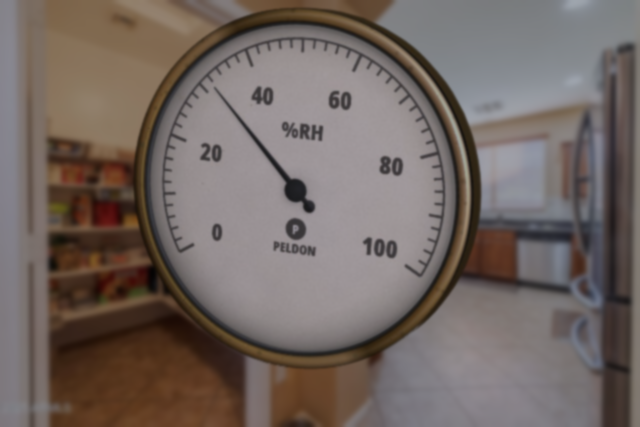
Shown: 32 %
